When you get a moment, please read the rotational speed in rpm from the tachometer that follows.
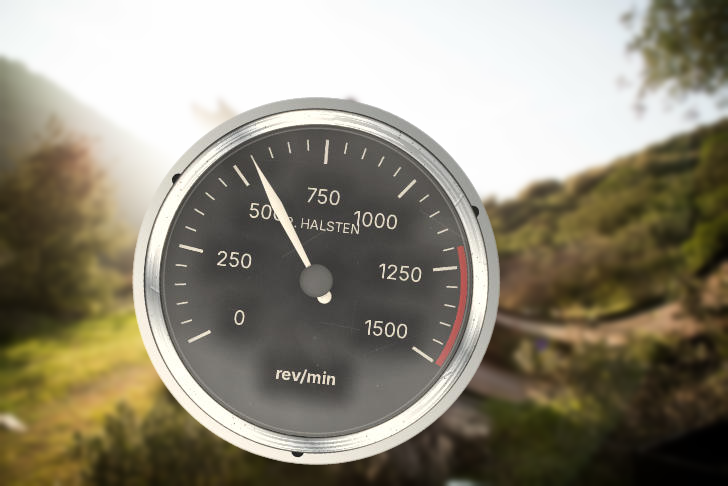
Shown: 550 rpm
